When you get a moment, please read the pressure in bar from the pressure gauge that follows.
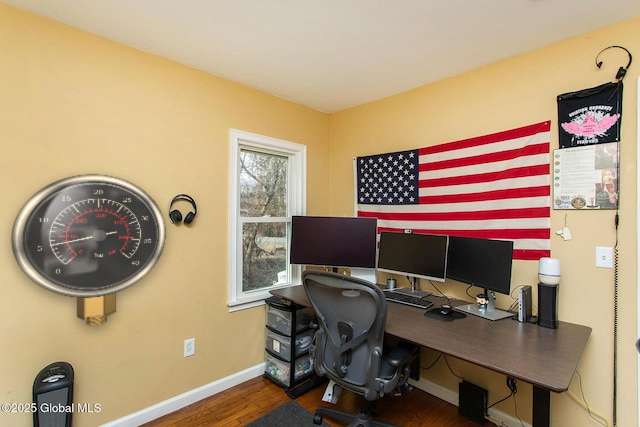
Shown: 5 bar
